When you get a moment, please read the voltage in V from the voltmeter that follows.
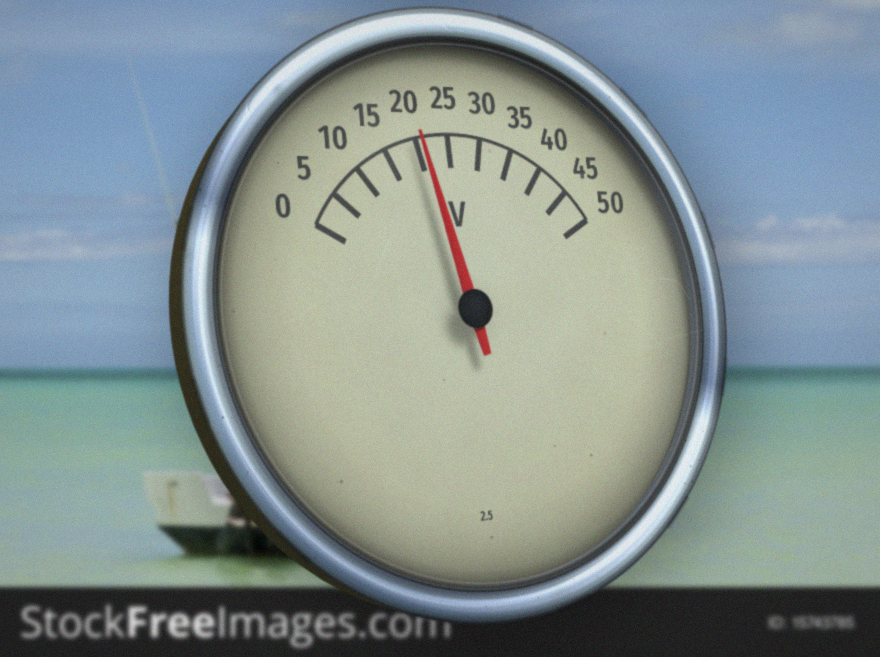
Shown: 20 V
